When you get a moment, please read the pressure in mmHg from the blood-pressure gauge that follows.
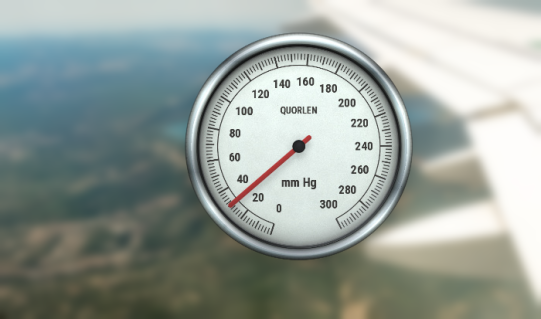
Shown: 30 mmHg
